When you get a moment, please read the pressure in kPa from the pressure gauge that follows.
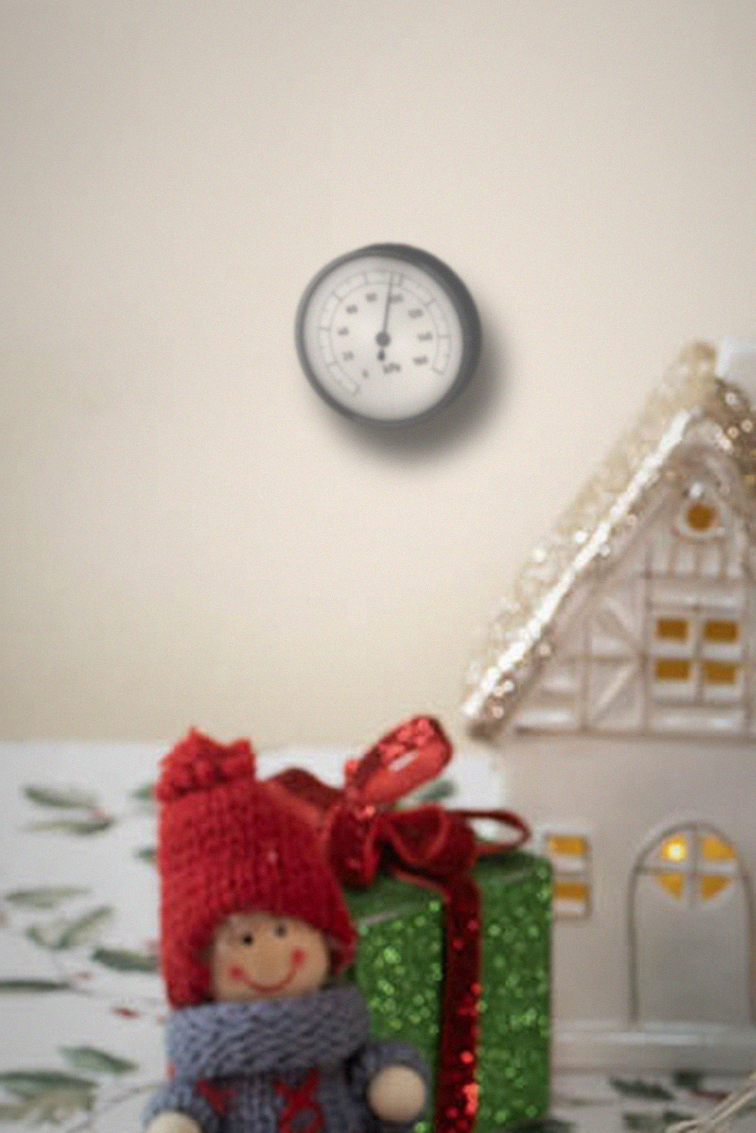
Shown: 95 kPa
